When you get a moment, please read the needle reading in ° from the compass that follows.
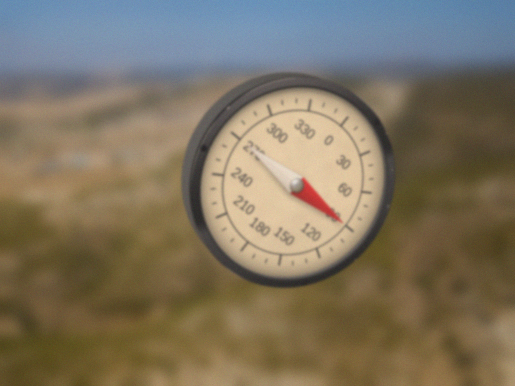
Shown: 90 °
